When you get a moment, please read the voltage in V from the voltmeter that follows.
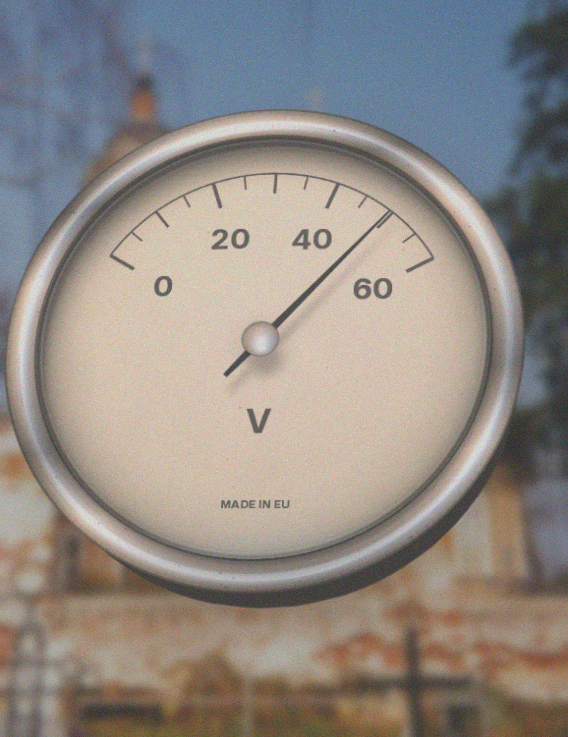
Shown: 50 V
